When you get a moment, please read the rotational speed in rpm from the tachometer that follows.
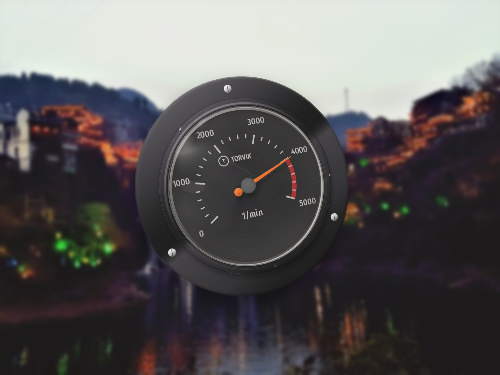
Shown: 4000 rpm
